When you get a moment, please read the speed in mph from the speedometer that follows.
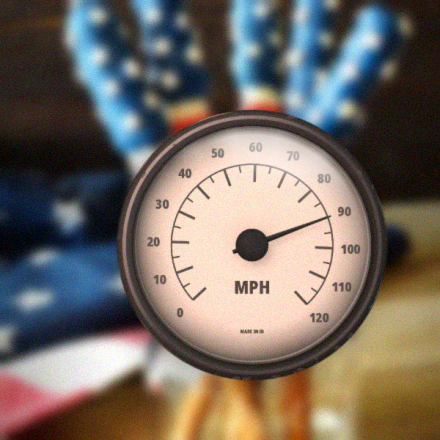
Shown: 90 mph
